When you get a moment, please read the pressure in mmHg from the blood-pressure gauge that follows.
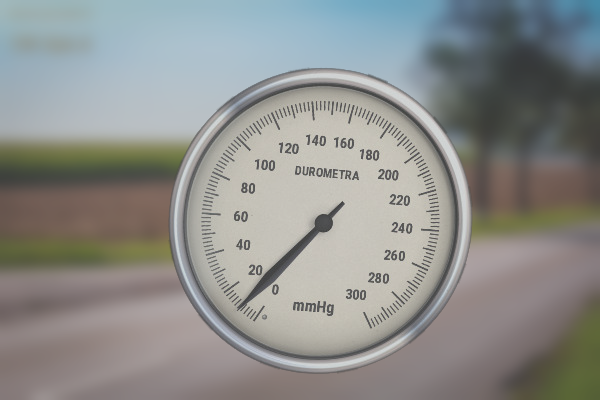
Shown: 10 mmHg
